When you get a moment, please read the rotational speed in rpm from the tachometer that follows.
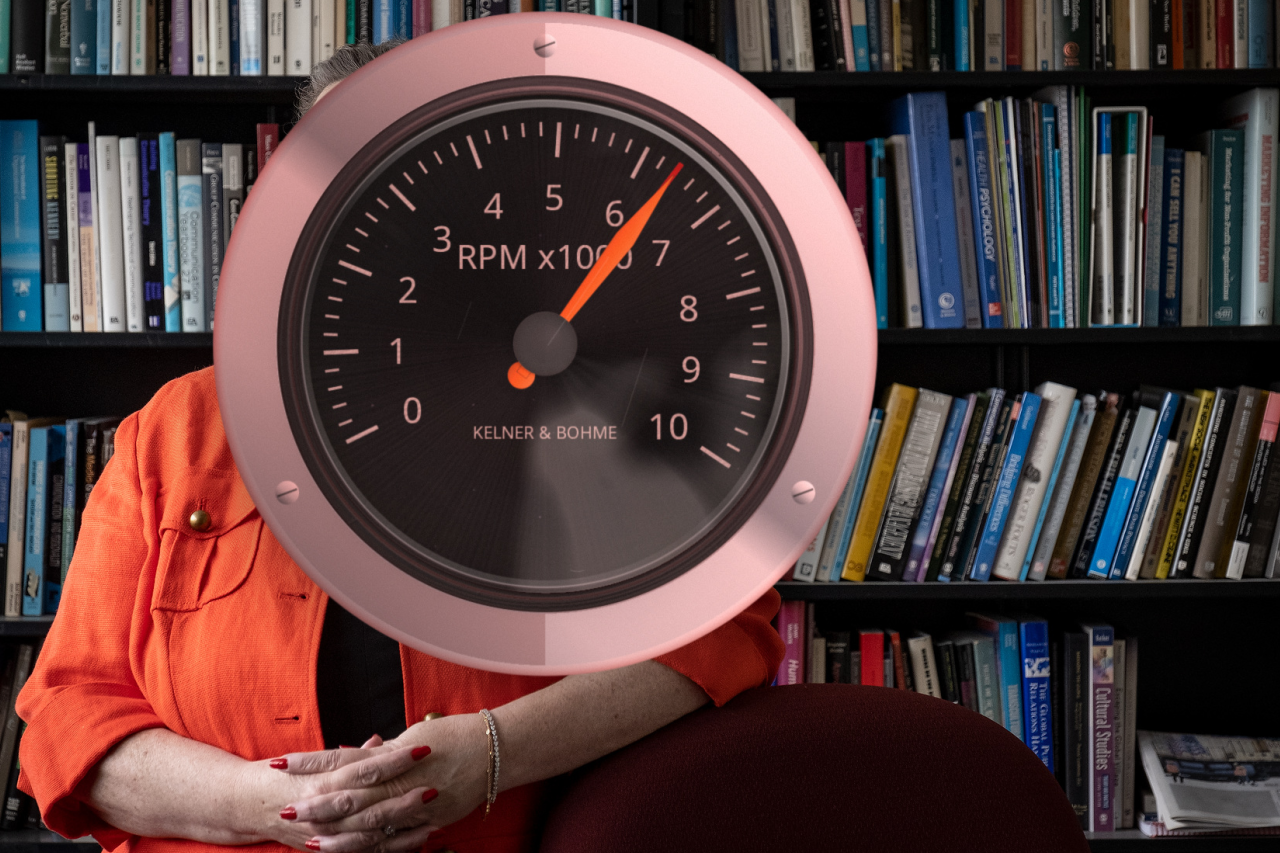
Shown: 6400 rpm
